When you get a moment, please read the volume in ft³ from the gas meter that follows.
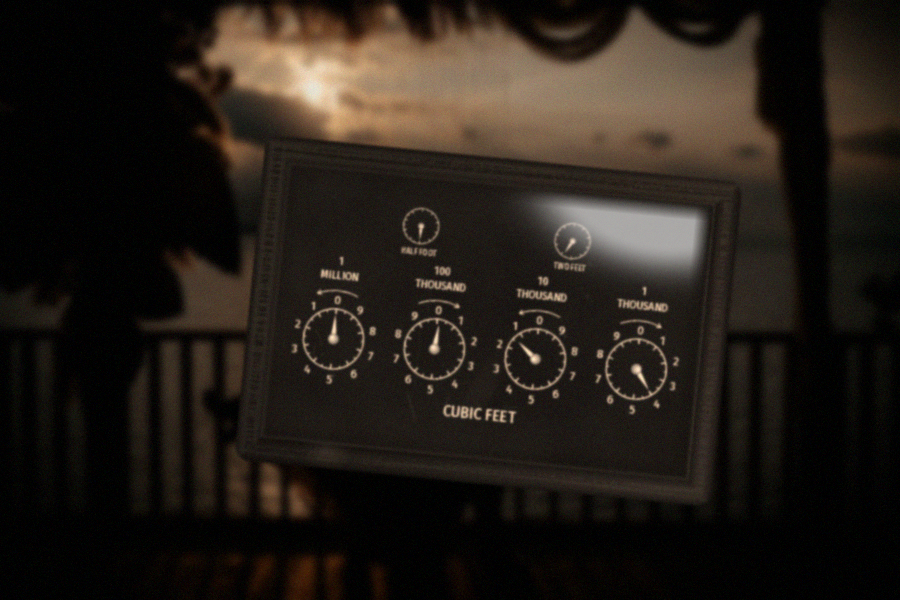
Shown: 1400 ft³
